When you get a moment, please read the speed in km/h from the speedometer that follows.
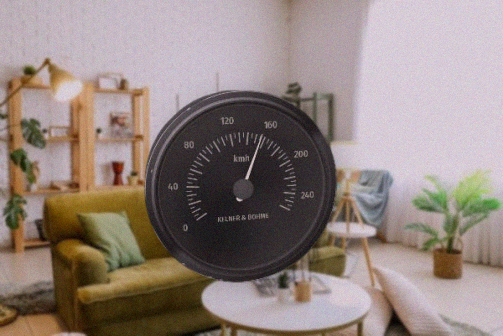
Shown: 155 km/h
